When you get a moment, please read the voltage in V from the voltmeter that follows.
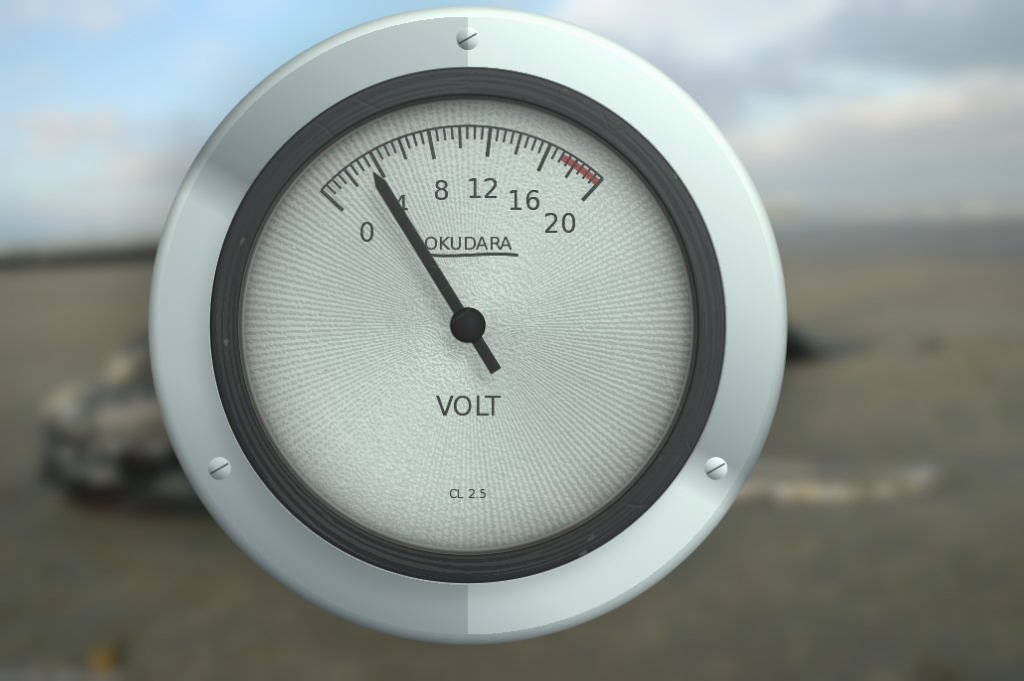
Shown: 3.5 V
